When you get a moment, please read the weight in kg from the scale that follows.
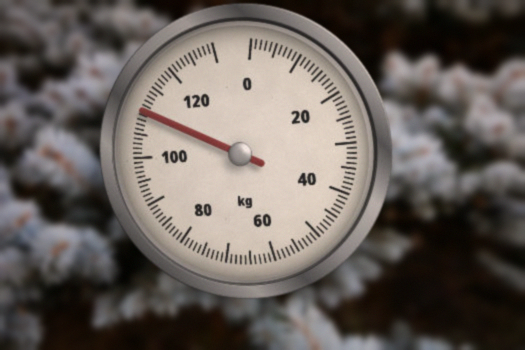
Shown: 110 kg
